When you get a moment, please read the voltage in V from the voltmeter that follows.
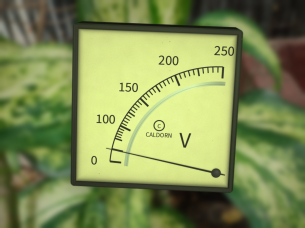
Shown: 50 V
